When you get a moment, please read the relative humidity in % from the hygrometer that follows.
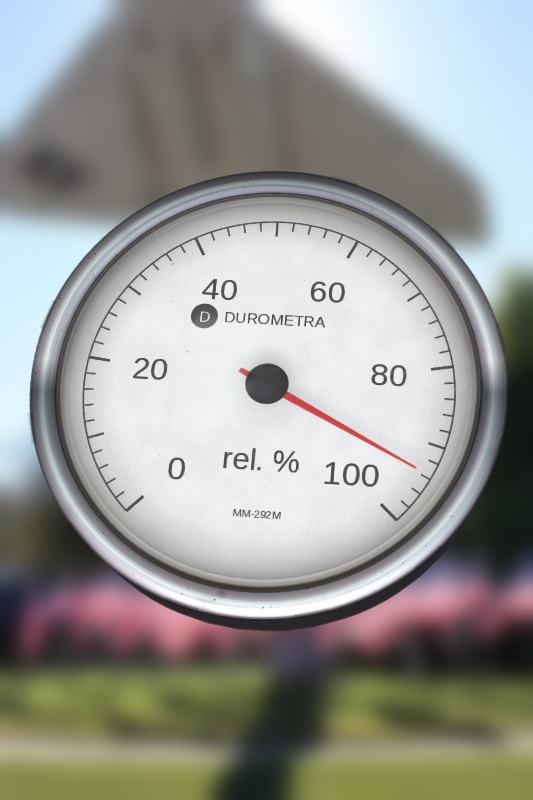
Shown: 94 %
